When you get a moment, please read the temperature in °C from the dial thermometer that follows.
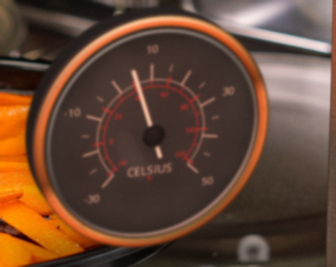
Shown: 5 °C
